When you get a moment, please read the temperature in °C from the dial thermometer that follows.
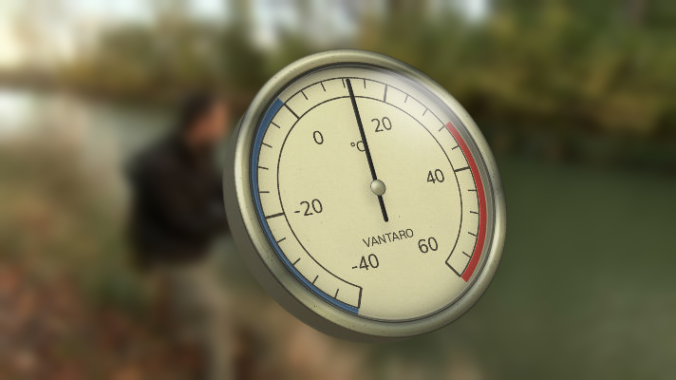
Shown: 12 °C
